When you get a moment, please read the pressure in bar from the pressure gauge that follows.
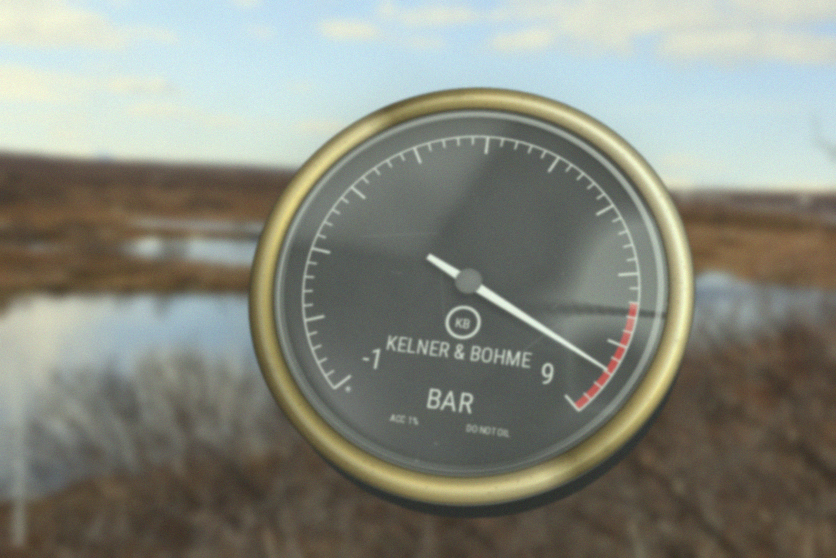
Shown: 8.4 bar
